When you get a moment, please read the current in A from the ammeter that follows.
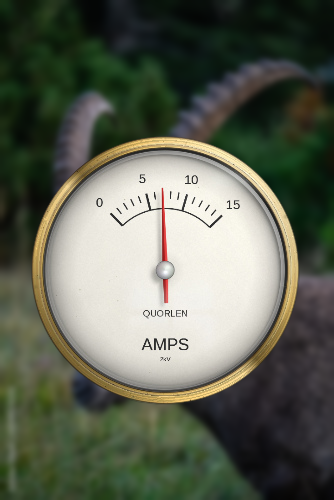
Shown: 7 A
